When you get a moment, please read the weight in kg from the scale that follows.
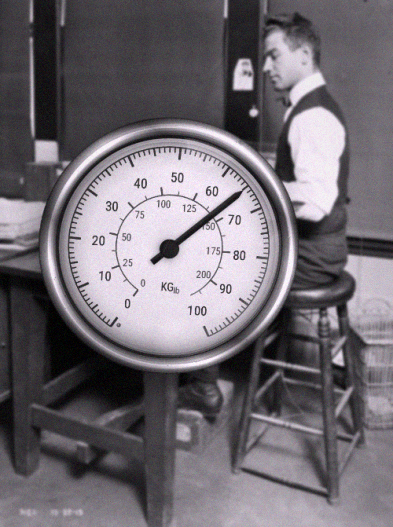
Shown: 65 kg
